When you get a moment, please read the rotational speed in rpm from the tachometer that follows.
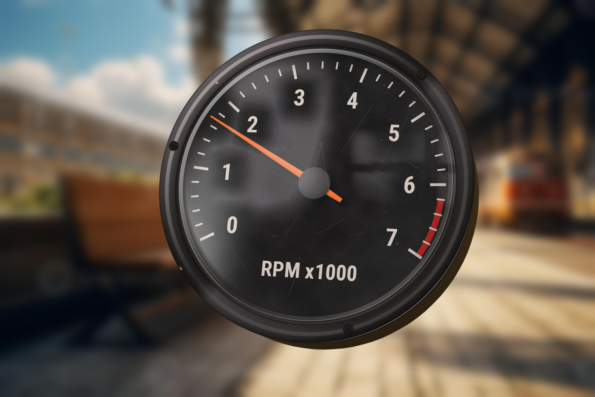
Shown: 1700 rpm
